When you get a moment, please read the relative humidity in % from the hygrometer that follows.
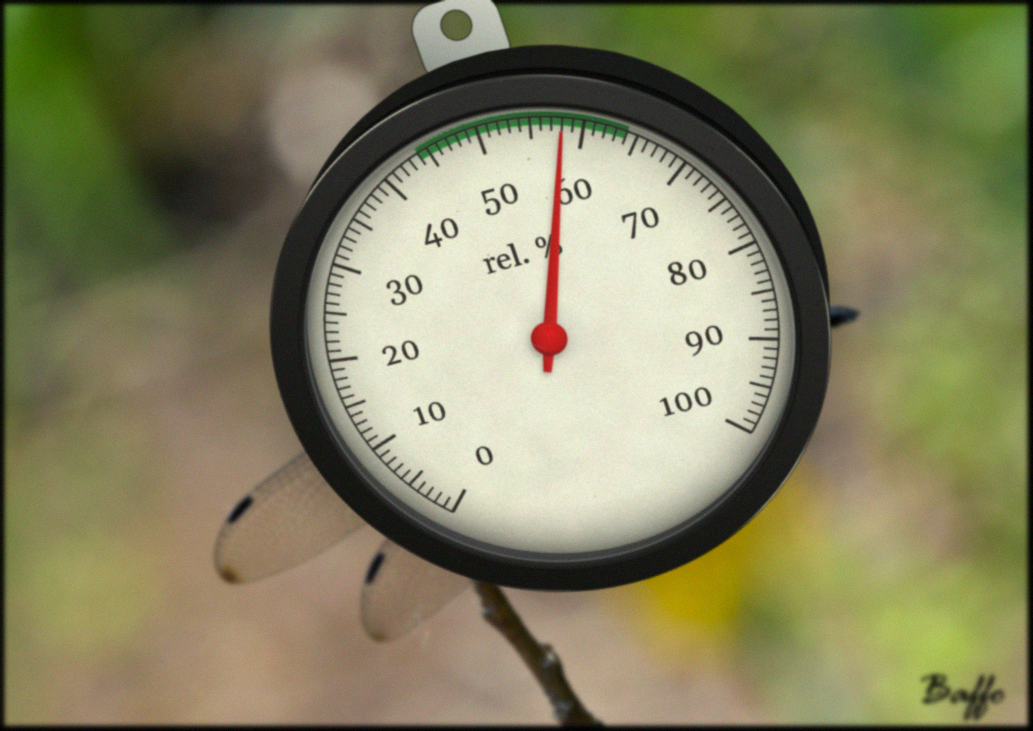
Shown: 58 %
